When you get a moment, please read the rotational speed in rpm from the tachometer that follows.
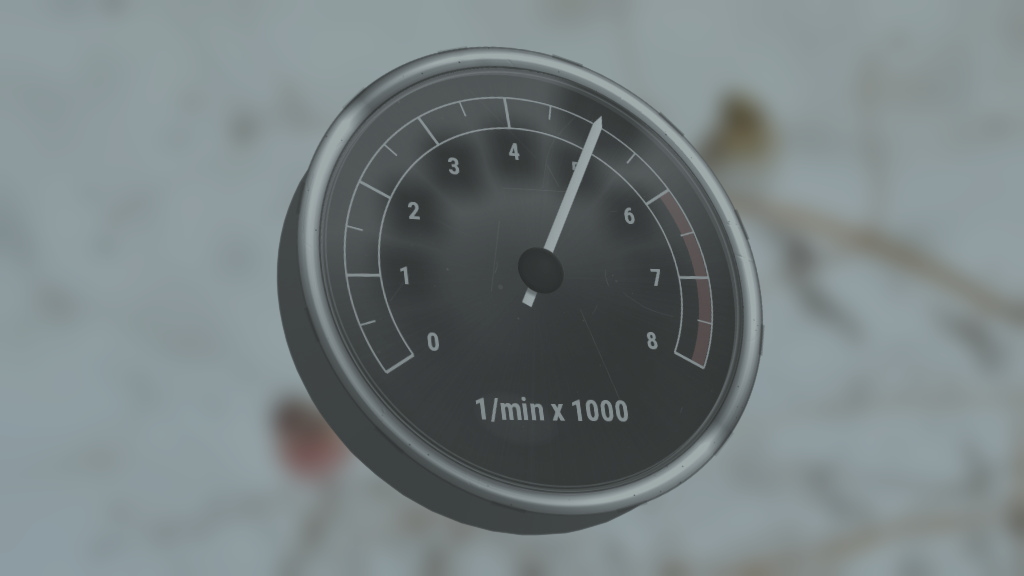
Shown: 5000 rpm
